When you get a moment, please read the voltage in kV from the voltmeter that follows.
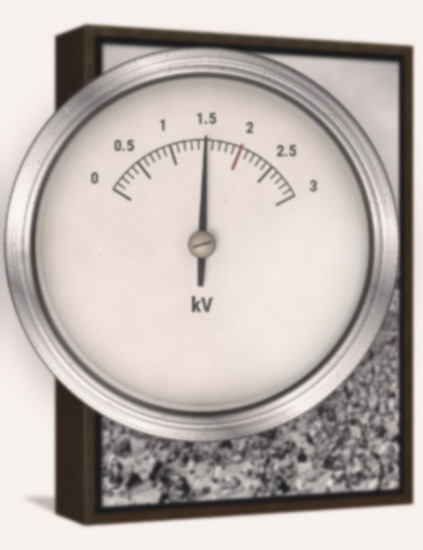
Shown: 1.5 kV
